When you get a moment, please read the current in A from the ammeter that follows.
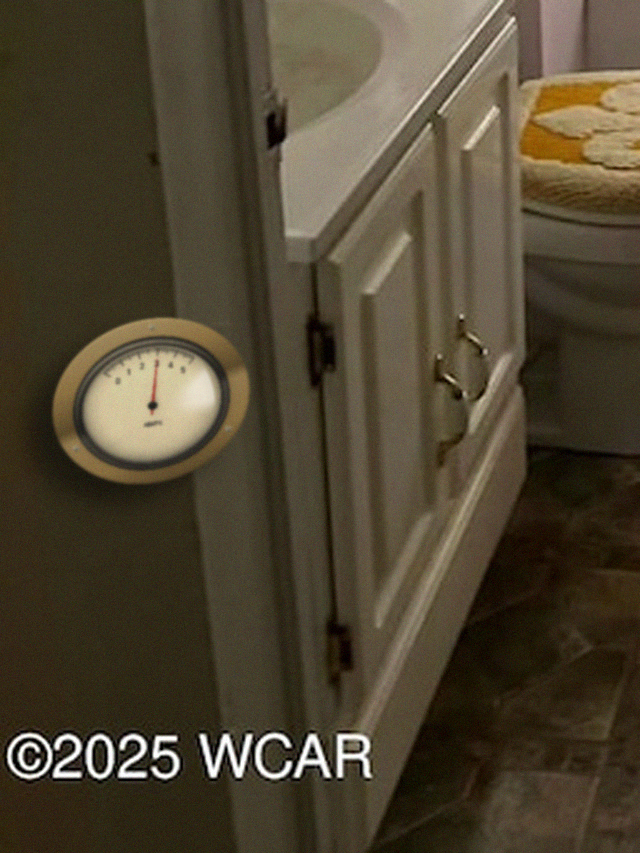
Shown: 3 A
